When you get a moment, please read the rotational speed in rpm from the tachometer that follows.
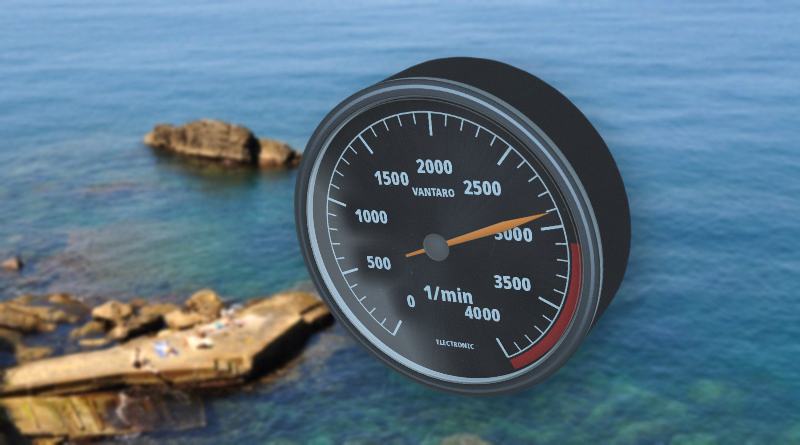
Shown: 2900 rpm
